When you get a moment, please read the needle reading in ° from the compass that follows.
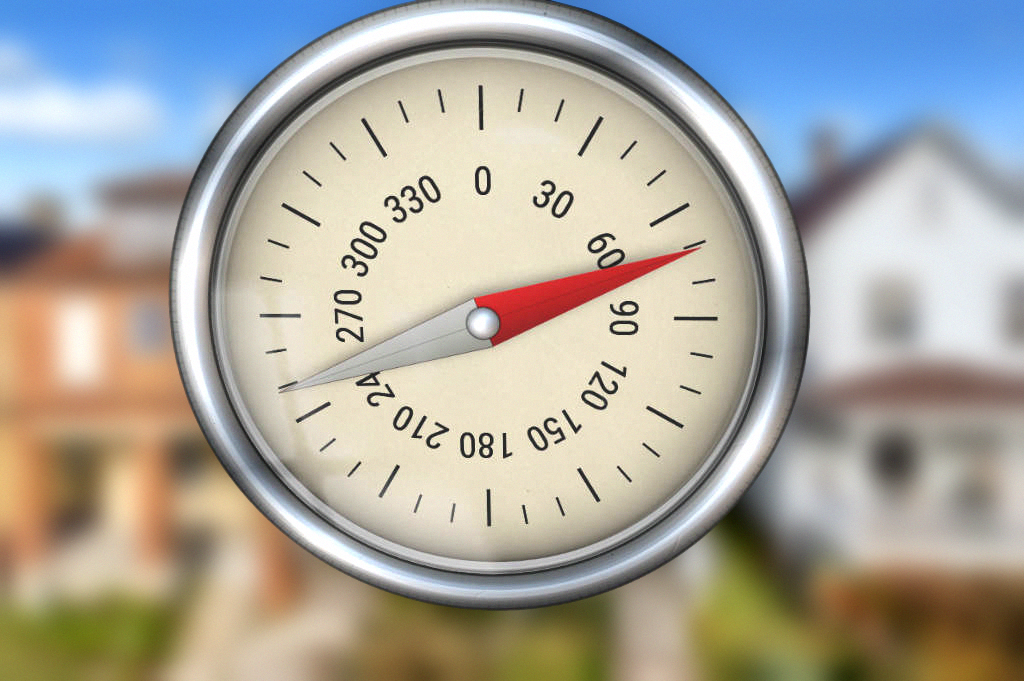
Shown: 70 °
